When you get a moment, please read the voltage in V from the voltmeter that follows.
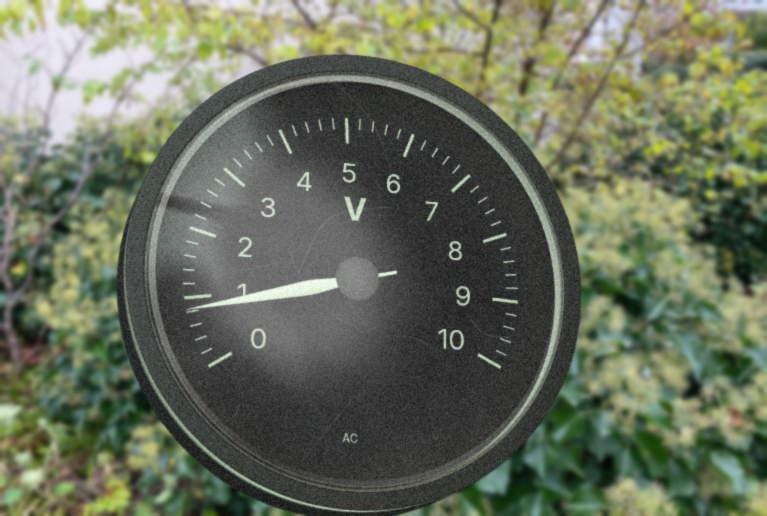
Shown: 0.8 V
